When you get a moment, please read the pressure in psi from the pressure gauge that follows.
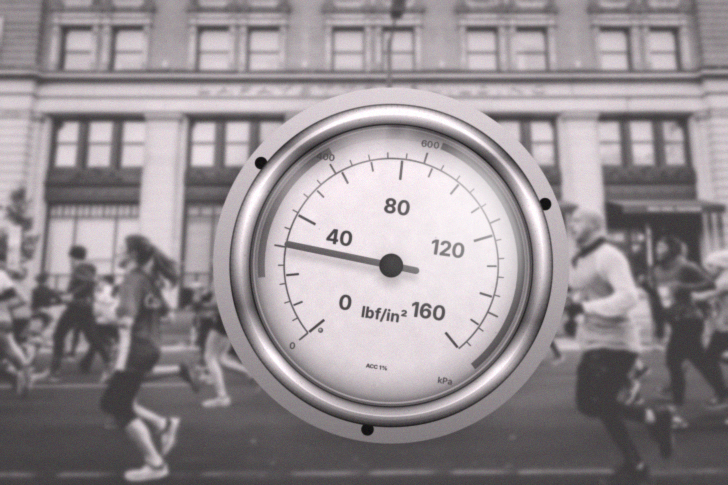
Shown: 30 psi
